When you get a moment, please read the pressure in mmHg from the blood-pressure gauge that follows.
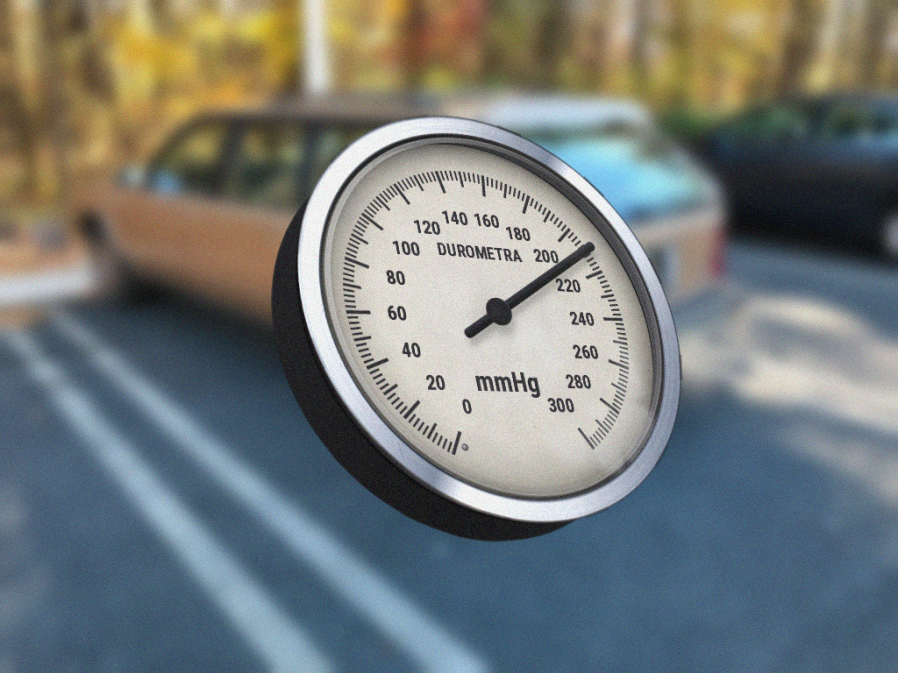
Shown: 210 mmHg
